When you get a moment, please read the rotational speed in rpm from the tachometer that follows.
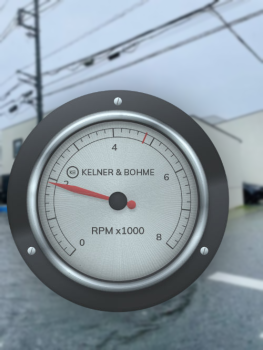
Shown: 1900 rpm
